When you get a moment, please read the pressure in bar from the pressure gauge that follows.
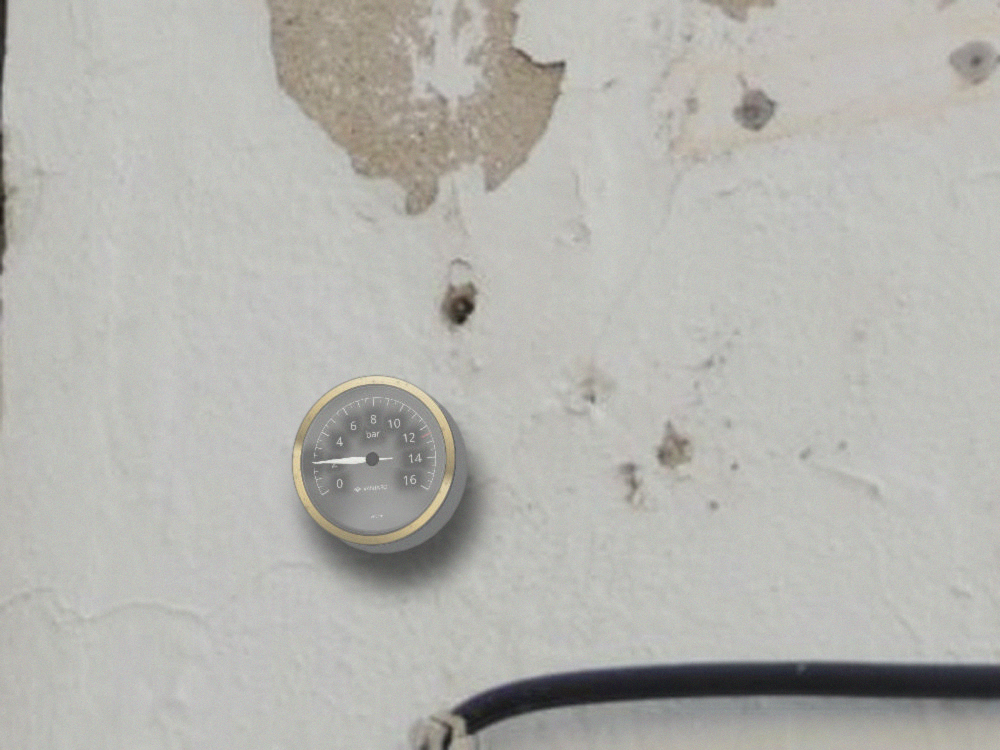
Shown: 2 bar
